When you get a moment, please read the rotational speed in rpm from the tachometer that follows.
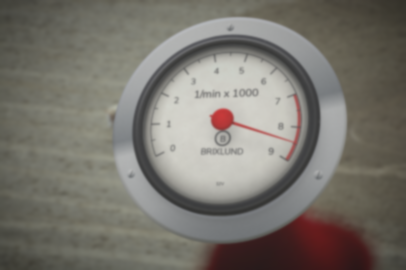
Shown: 8500 rpm
